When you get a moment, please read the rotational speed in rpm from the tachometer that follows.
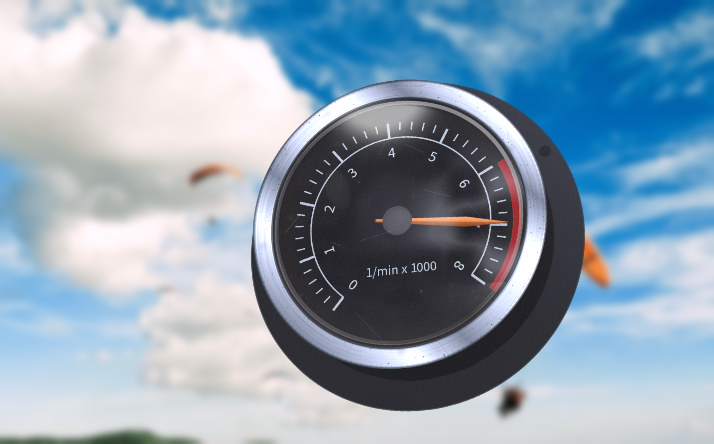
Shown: 7000 rpm
